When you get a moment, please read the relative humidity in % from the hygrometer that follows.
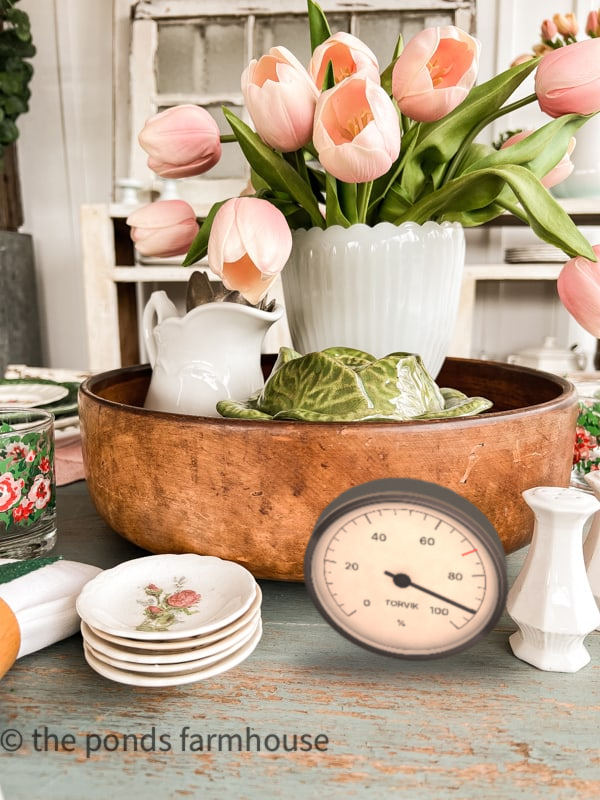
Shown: 92 %
